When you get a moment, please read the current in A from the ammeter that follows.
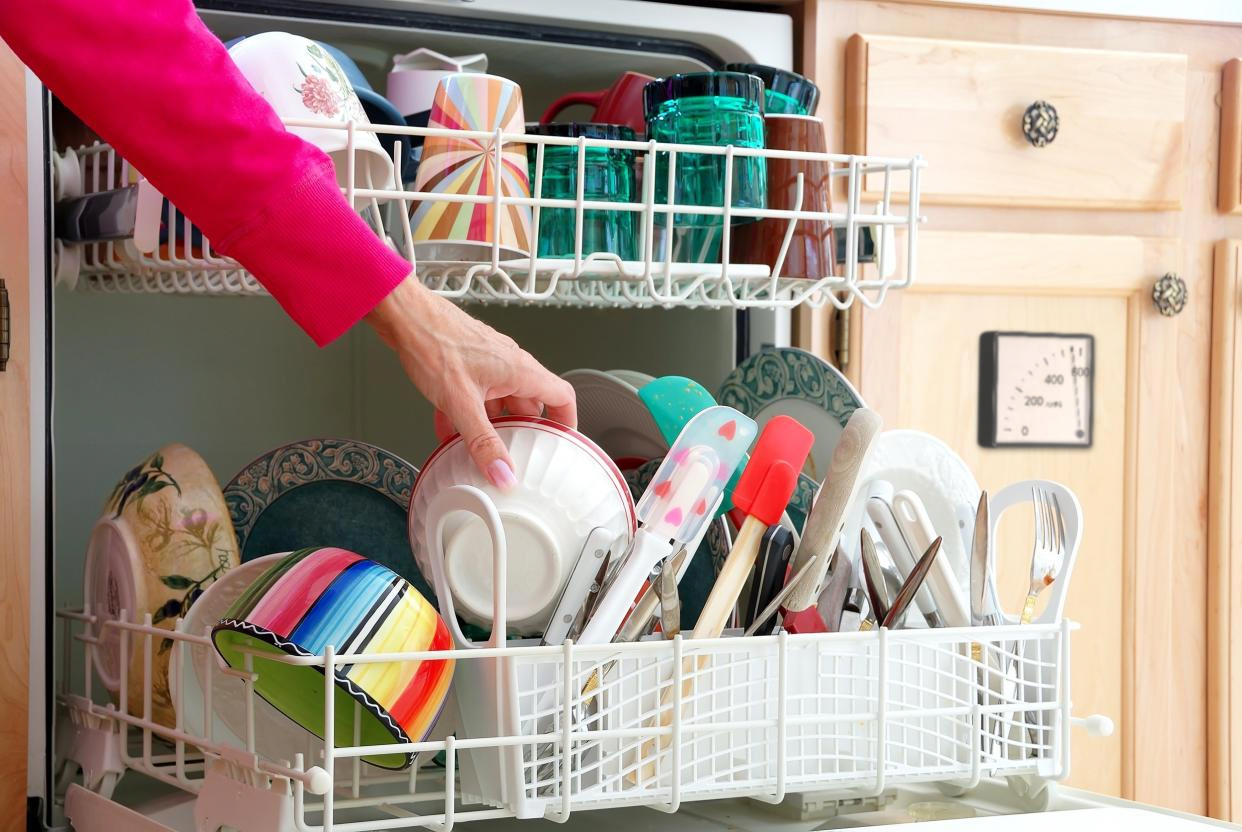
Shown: 550 A
